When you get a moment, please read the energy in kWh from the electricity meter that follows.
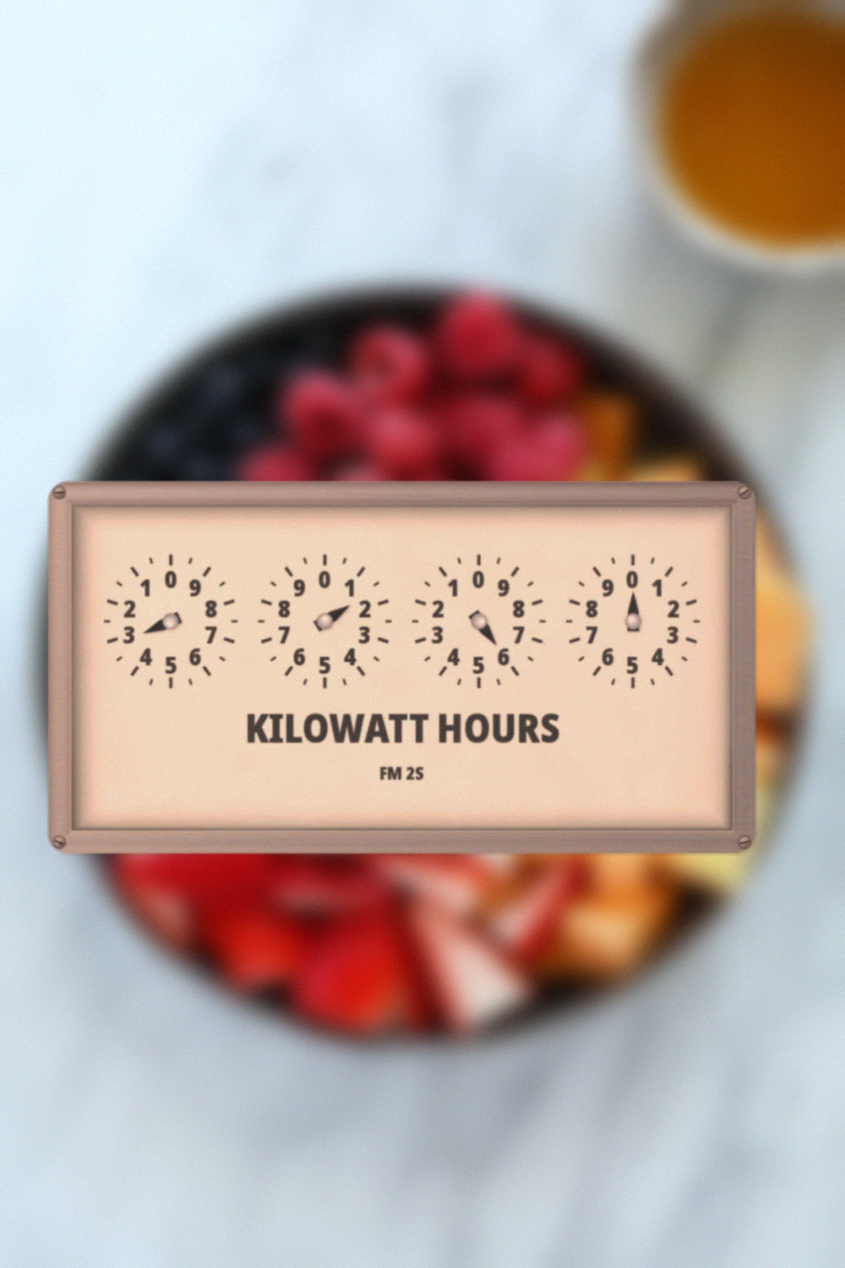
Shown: 3160 kWh
